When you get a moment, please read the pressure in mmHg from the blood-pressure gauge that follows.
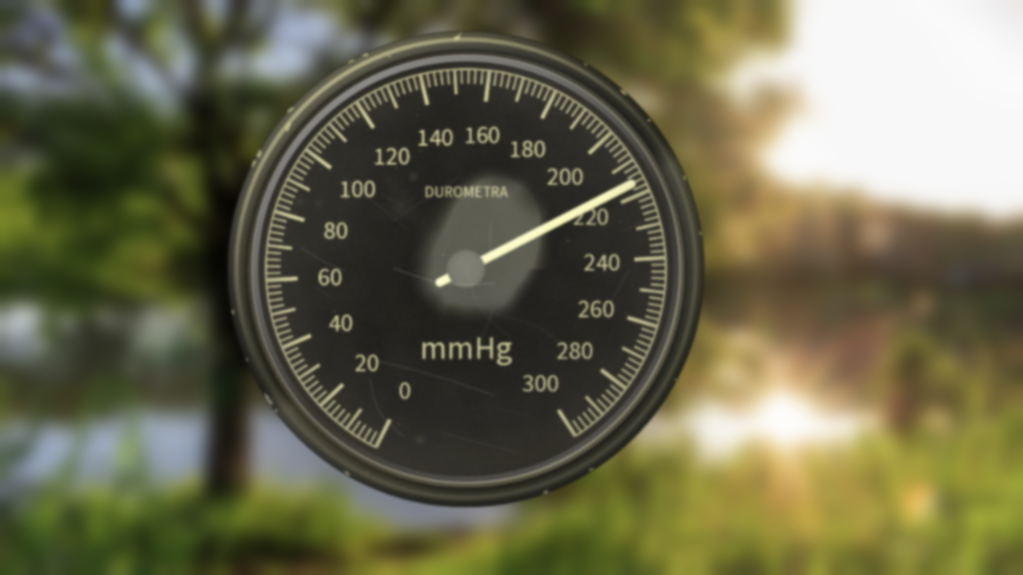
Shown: 216 mmHg
